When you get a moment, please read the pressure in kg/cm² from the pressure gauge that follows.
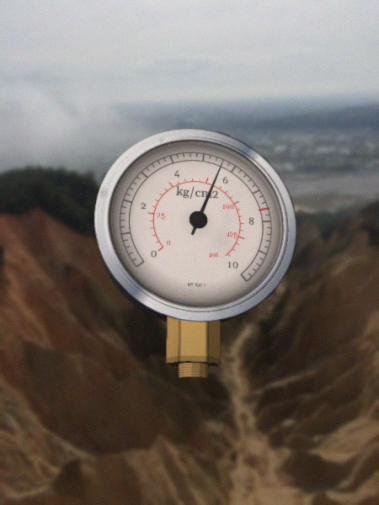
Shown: 5.6 kg/cm²
